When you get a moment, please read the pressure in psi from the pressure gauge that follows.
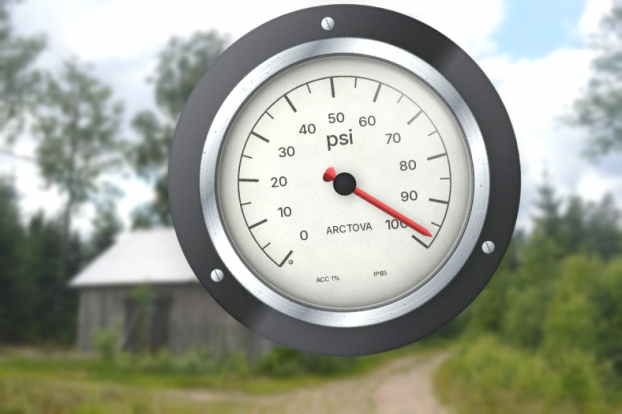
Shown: 97.5 psi
